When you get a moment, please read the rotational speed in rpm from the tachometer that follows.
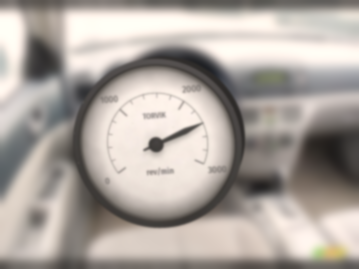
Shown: 2400 rpm
